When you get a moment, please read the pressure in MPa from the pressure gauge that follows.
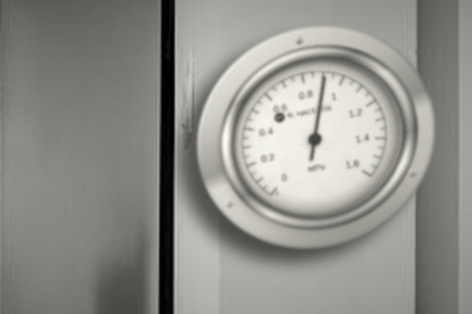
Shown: 0.9 MPa
